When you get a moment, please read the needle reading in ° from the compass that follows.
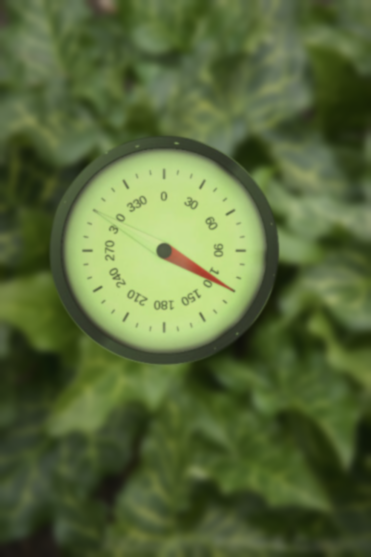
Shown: 120 °
